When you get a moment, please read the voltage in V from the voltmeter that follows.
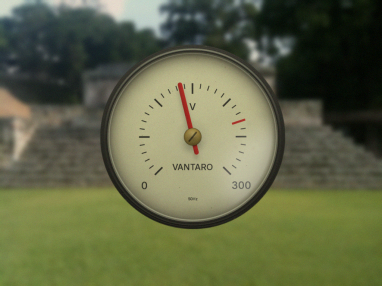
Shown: 135 V
